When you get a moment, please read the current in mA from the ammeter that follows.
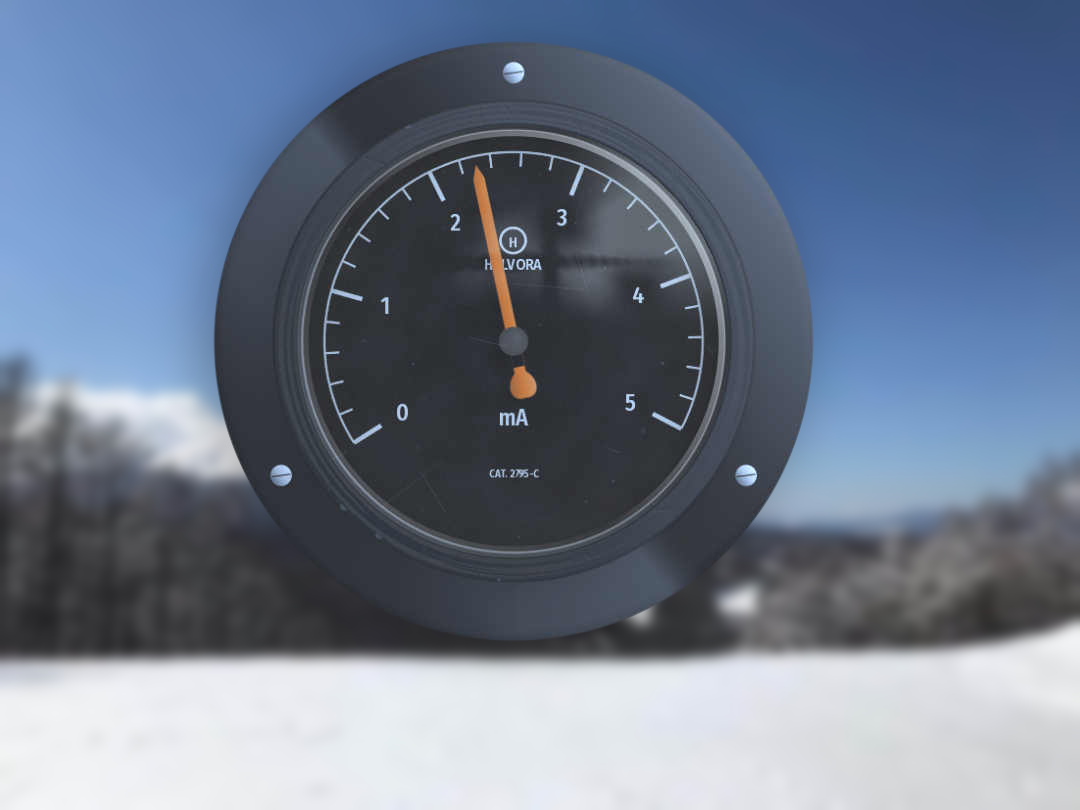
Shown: 2.3 mA
